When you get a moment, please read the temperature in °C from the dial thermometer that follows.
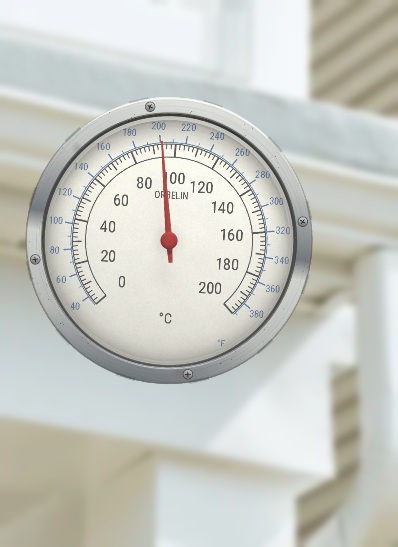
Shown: 94 °C
